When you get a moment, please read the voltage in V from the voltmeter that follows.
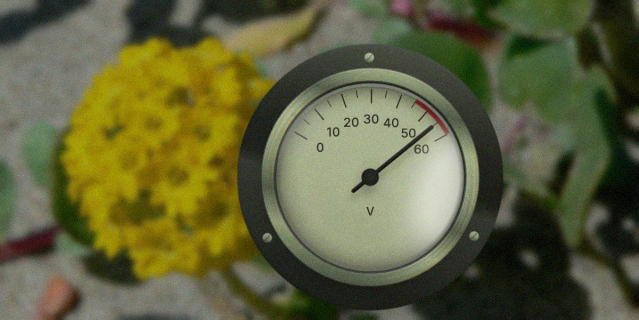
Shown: 55 V
